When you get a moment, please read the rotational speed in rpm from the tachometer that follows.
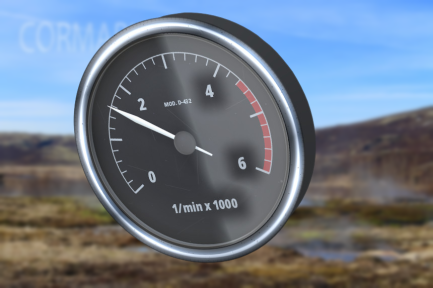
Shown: 1600 rpm
